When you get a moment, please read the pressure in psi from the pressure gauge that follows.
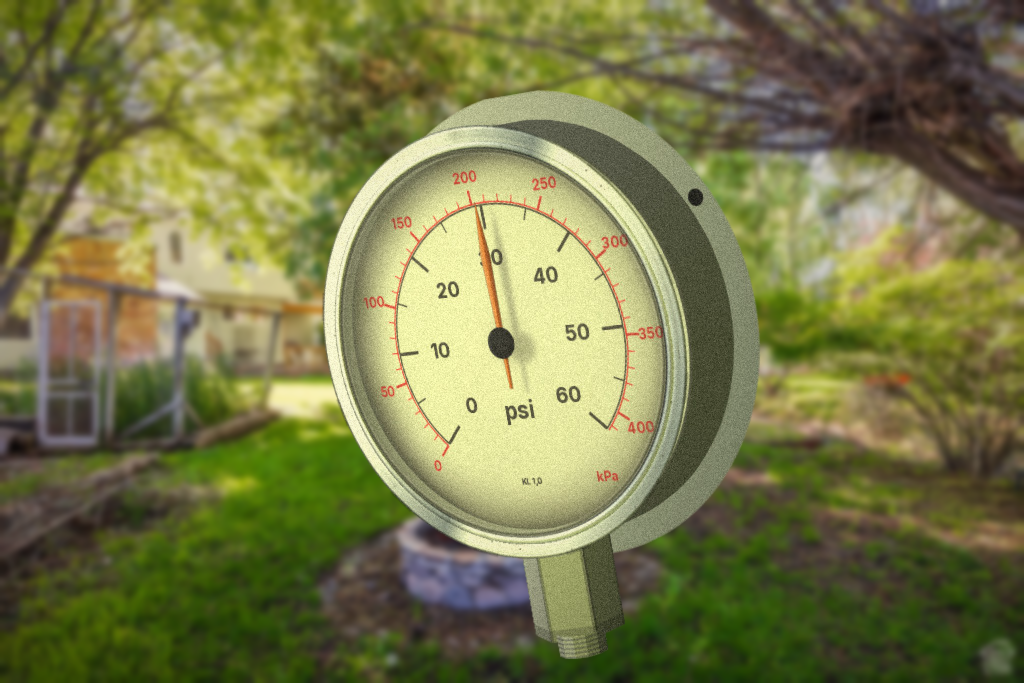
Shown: 30 psi
